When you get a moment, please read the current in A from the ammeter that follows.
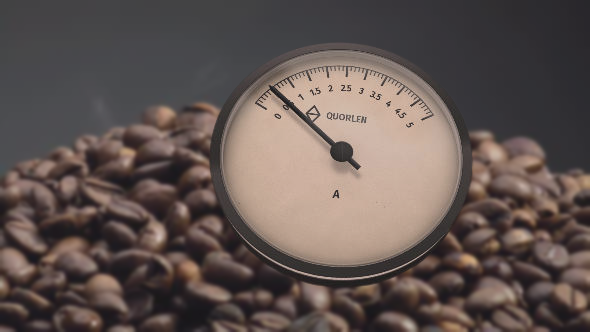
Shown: 0.5 A
